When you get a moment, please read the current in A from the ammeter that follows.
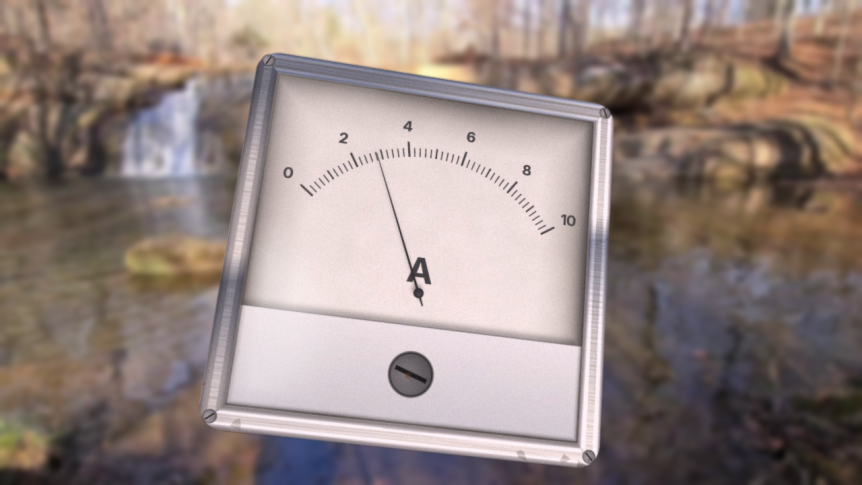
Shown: 2.8 A
